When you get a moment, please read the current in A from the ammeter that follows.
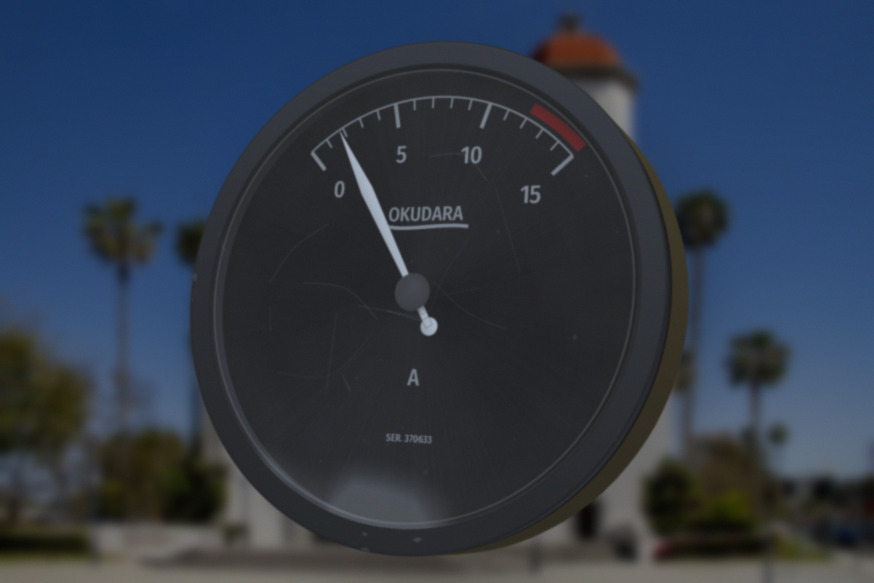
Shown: 2 A
